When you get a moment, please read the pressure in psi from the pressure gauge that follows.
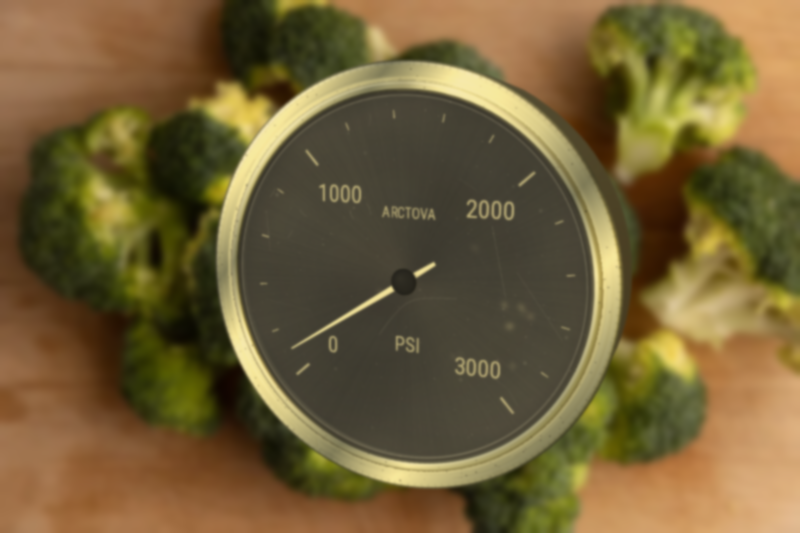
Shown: 100 psi
